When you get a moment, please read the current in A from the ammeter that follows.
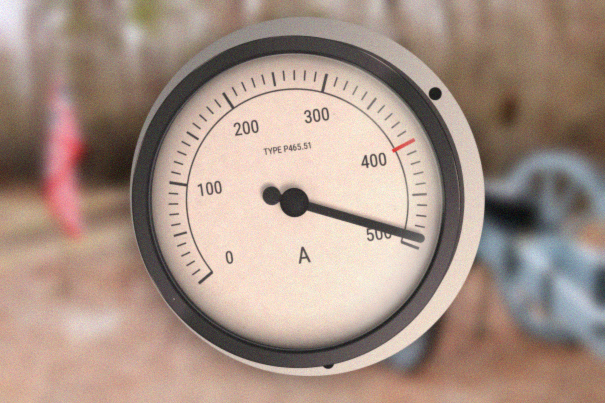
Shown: 490 A
